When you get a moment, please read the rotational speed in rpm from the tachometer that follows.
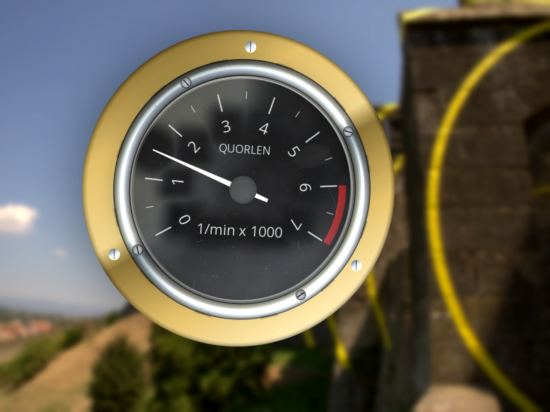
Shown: 1500 rpm
